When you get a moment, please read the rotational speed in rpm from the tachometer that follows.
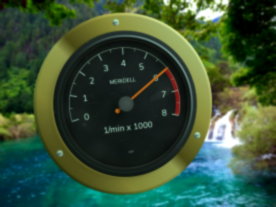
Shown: 6000 rpm
